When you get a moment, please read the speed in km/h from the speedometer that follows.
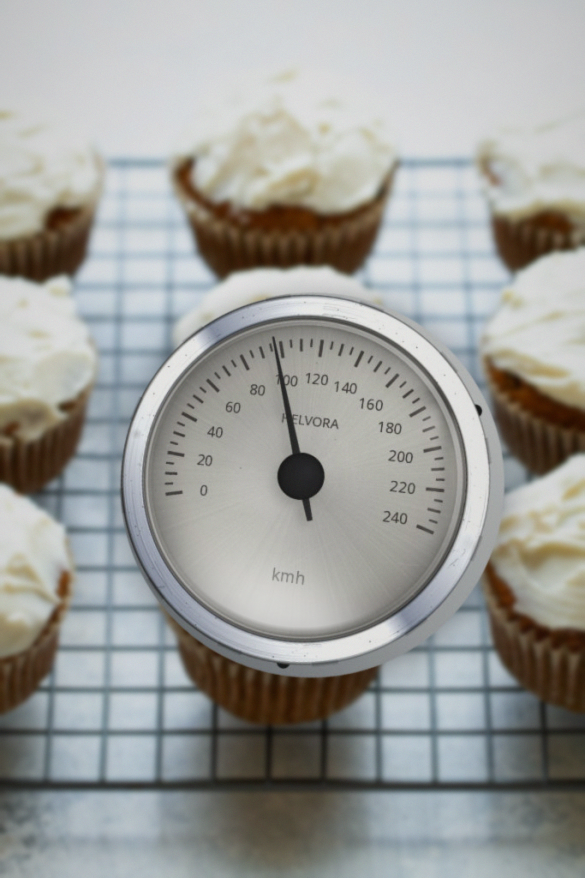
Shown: 97.5 km/h
